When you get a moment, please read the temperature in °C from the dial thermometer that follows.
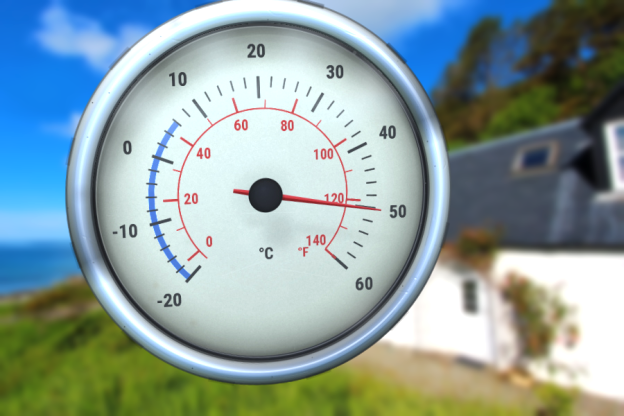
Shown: 50 °C
